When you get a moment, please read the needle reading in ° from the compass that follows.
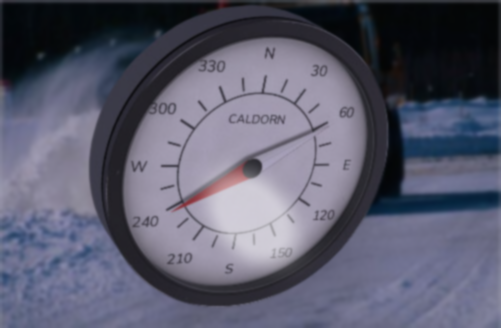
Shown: 240 °
